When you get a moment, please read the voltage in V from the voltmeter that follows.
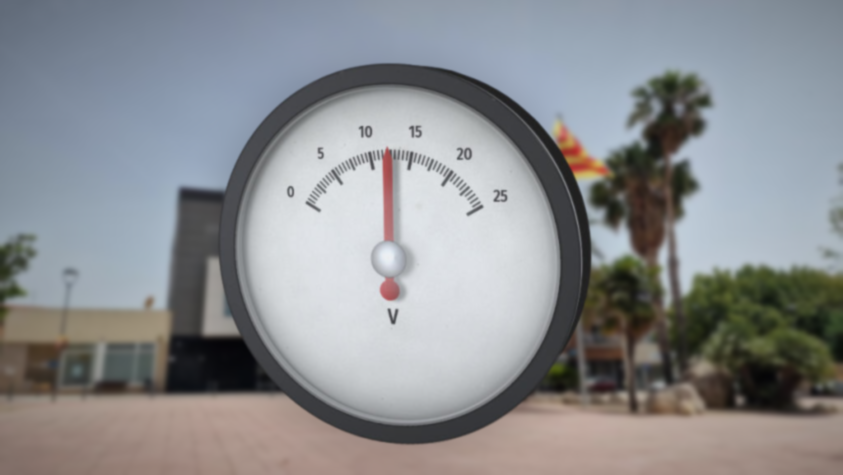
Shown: 12.5 V
